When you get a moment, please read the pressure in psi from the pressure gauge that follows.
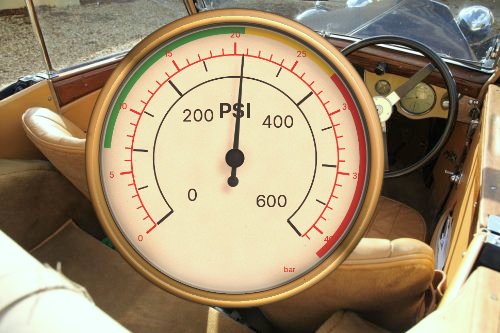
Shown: 300 psi
